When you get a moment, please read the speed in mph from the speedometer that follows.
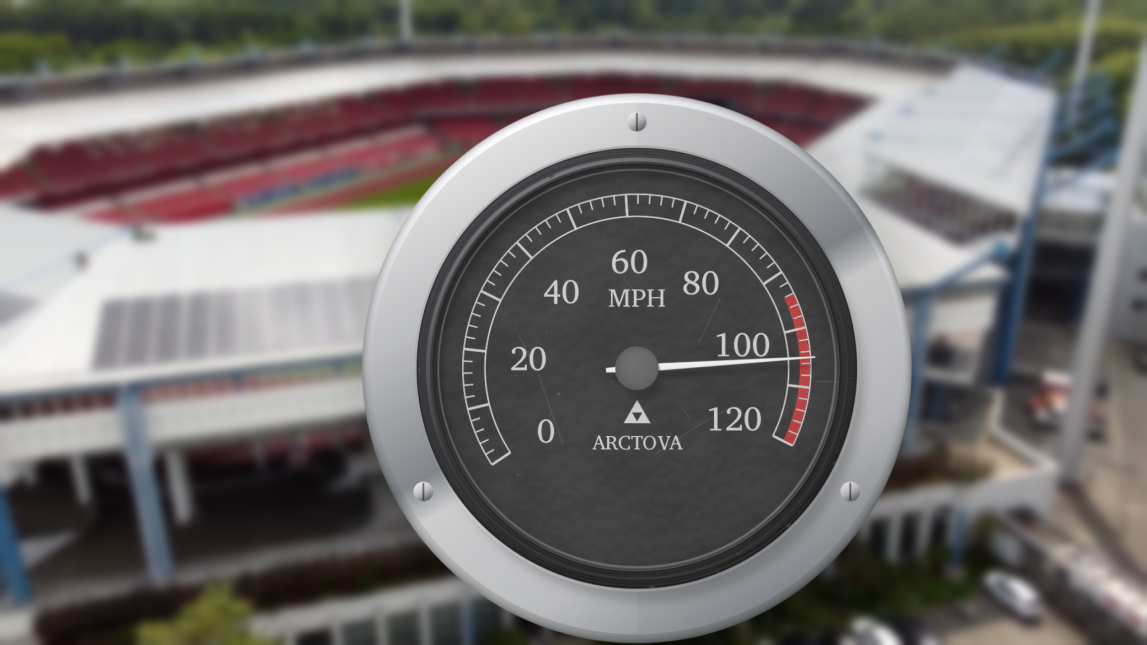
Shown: 105 mph
